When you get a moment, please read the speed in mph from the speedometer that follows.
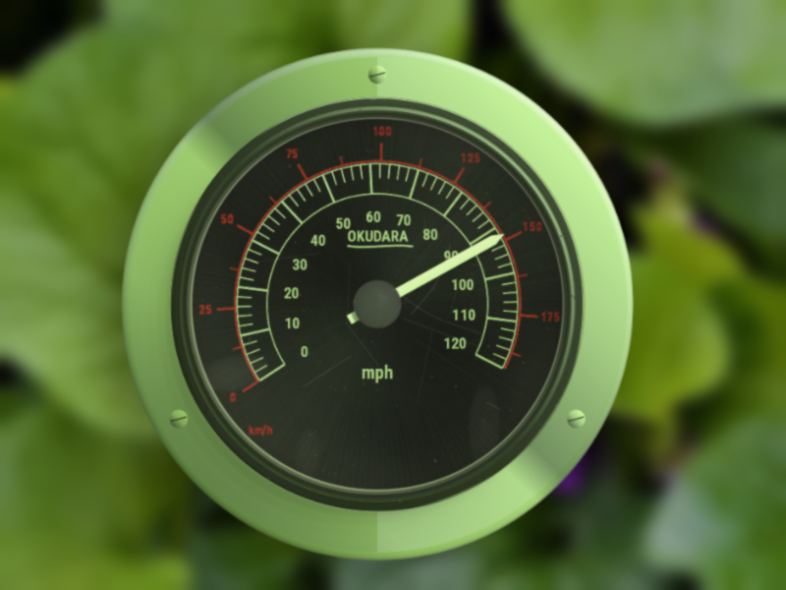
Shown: 92 mph
